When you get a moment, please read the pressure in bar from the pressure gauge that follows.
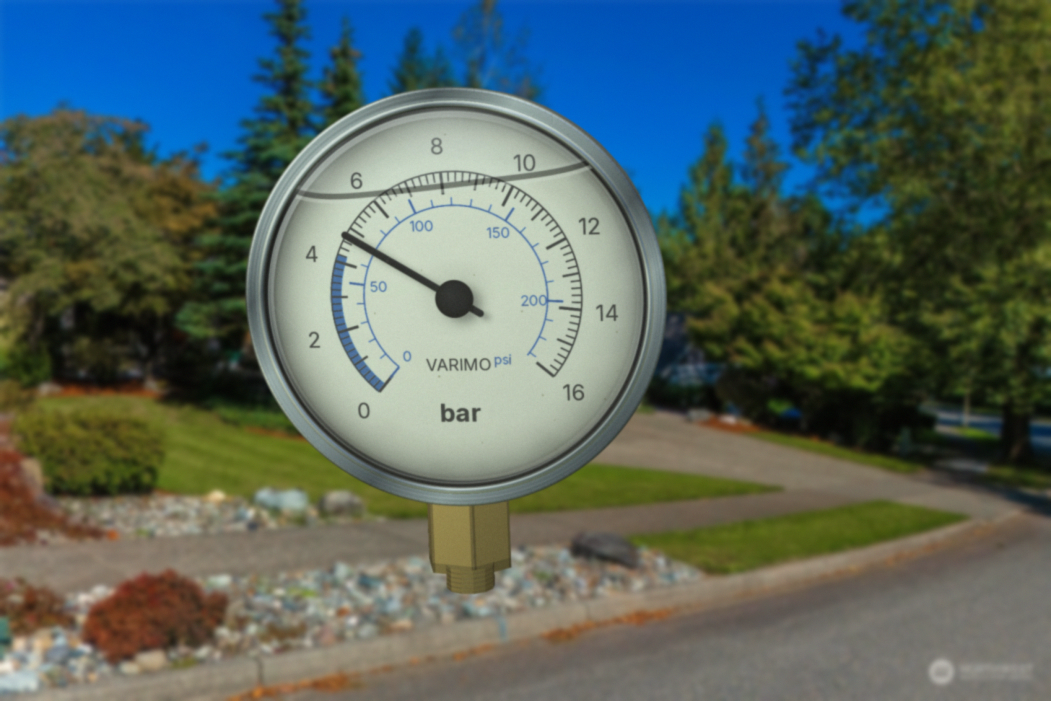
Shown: 4.8 bar
